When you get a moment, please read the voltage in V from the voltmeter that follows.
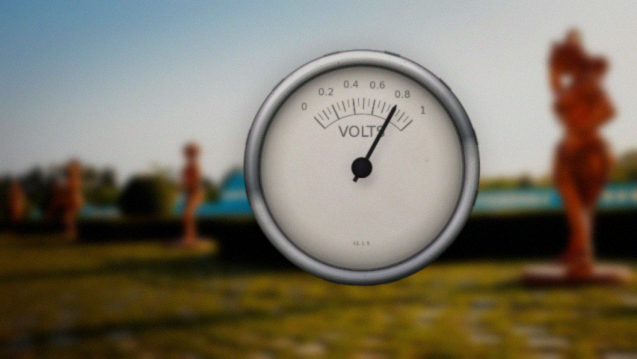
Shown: 0.8 V
